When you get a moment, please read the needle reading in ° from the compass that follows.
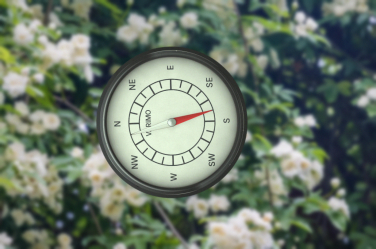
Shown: 165 °
